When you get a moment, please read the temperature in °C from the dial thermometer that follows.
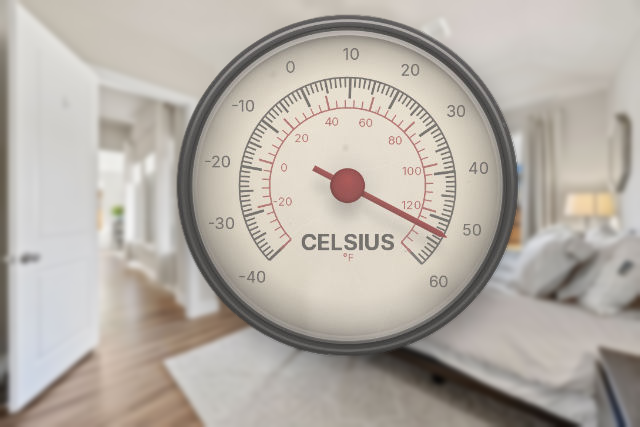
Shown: 53 °C
